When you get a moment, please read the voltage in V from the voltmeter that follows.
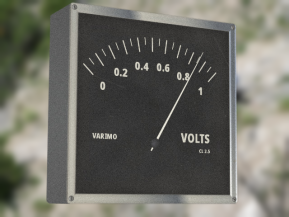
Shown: 0.85 V
